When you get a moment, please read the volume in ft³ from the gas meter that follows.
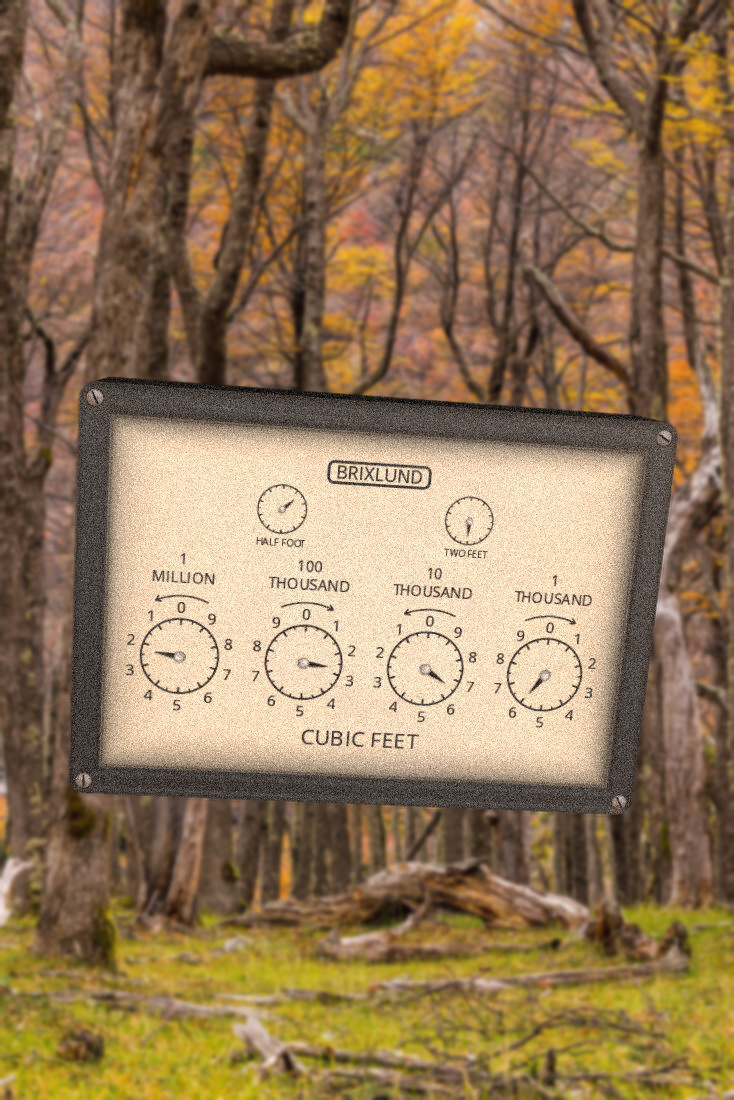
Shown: 226600 ft³
